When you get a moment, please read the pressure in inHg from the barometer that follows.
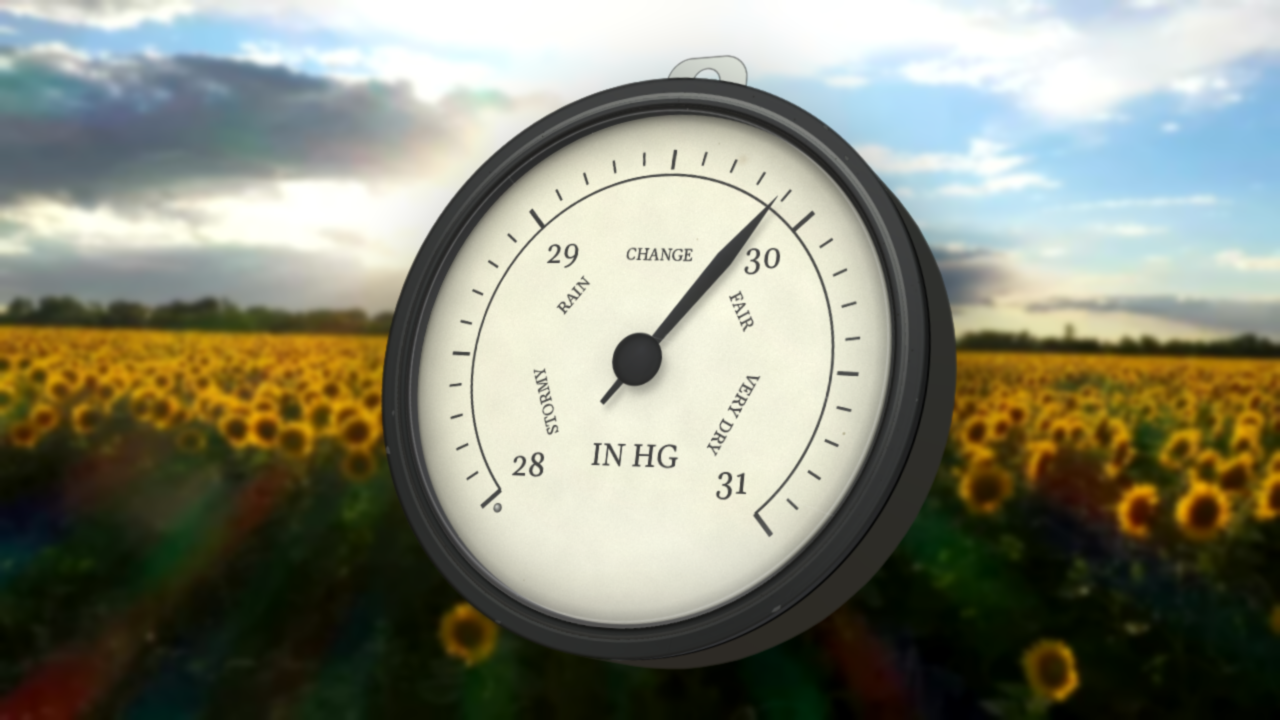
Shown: 29.9 inHg
